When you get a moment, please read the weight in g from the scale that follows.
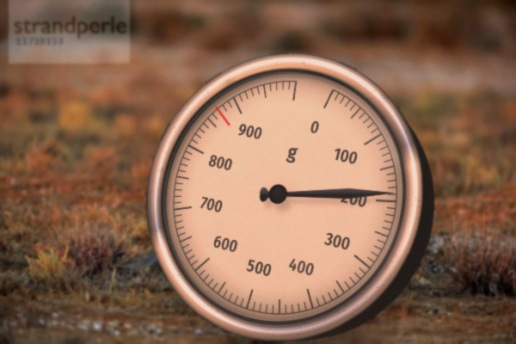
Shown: 190 g
